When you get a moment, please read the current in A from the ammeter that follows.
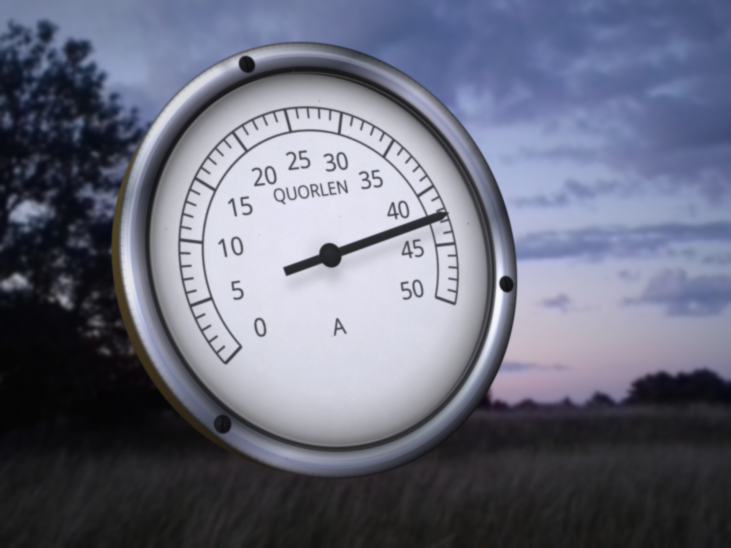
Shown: 42.5 A
